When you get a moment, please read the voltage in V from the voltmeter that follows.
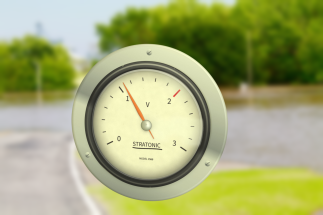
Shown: 1.1 V
